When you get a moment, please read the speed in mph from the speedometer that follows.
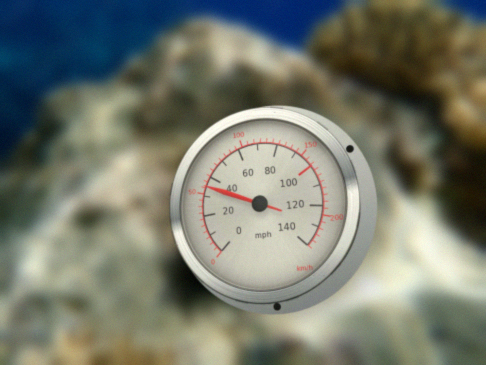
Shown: 35 mph
